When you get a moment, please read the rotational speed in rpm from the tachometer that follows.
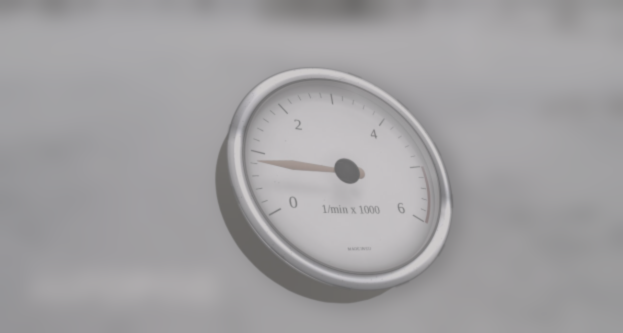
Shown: 800 rpm
